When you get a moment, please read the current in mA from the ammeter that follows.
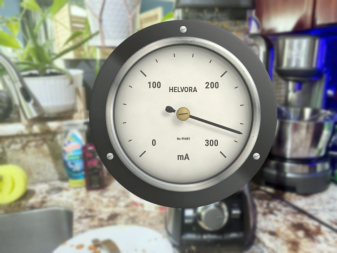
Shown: 270 mA
